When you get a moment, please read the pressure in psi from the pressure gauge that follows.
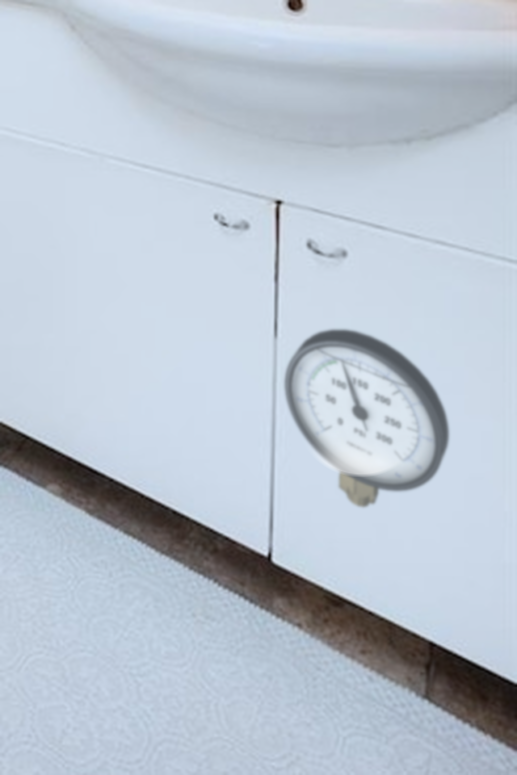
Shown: 130 psi
